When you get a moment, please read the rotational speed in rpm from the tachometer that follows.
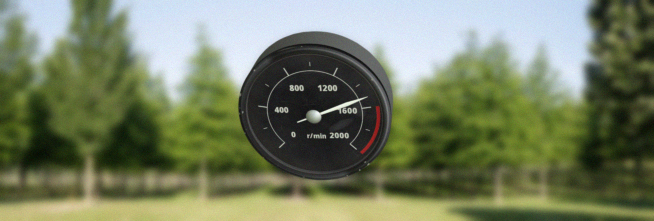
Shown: 1500 rpm
